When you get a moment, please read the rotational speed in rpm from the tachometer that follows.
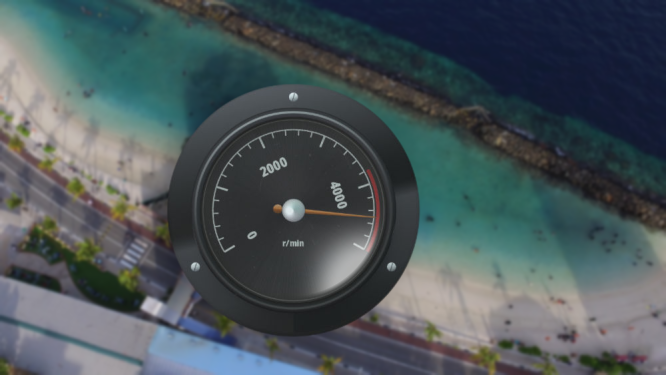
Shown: 4500 rpm
